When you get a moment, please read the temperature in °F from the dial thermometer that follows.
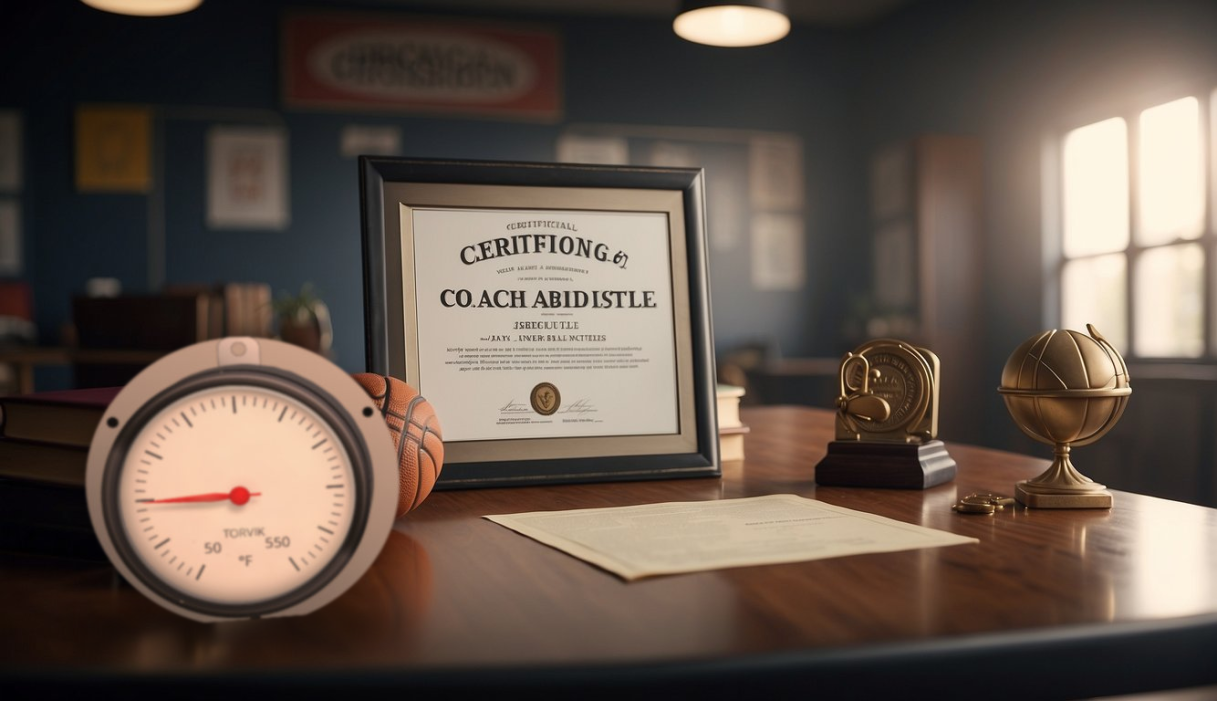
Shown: 150 °F
